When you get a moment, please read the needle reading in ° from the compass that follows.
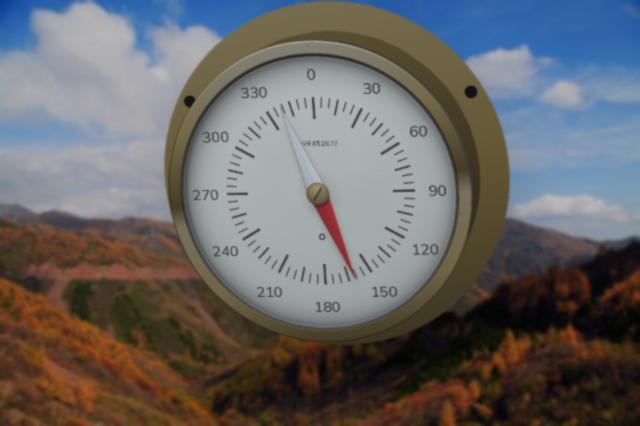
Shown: 160 °
